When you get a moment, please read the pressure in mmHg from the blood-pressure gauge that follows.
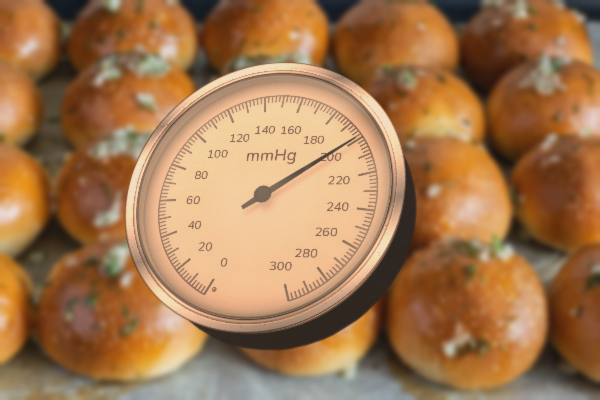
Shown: 200 mmHg
